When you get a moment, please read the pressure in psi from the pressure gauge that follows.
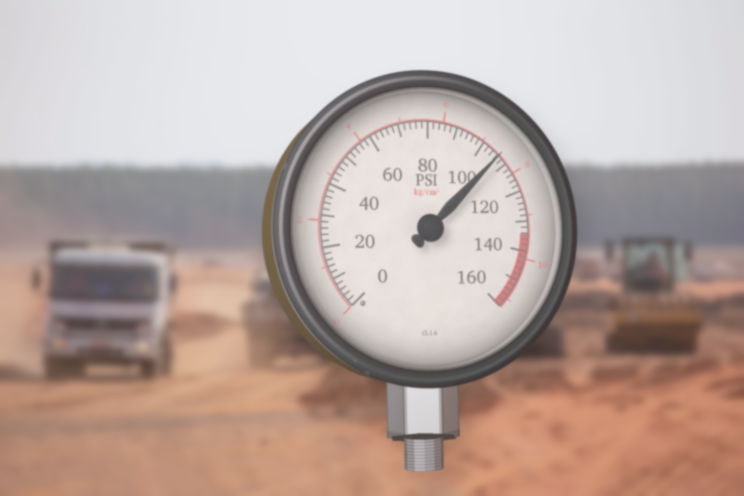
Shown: 106 psi
